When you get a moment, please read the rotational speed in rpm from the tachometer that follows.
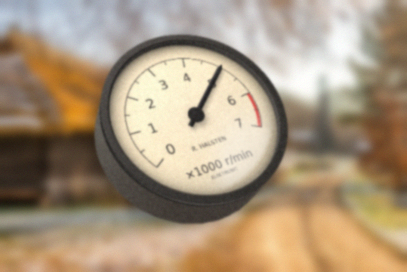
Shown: 5000 rpm
